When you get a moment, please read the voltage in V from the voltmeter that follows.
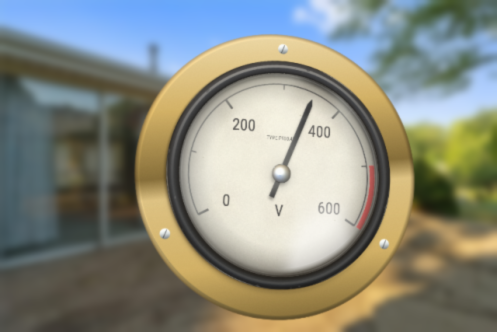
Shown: 350 V
